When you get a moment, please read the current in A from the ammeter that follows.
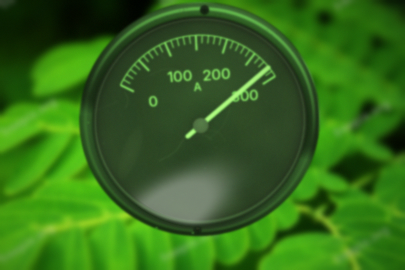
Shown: 280 A
